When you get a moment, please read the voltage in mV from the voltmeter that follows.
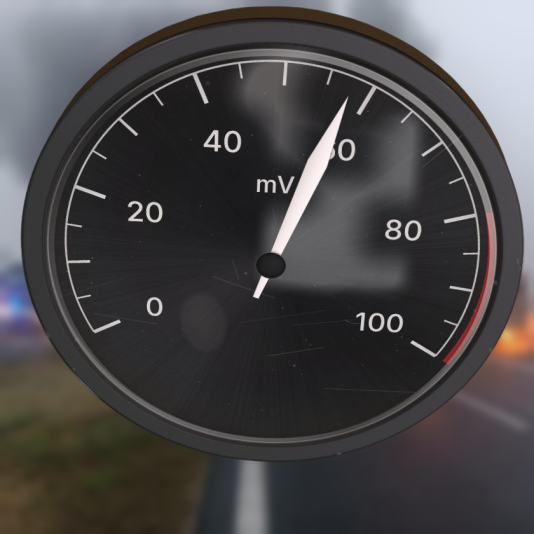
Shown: 57.5 mV
